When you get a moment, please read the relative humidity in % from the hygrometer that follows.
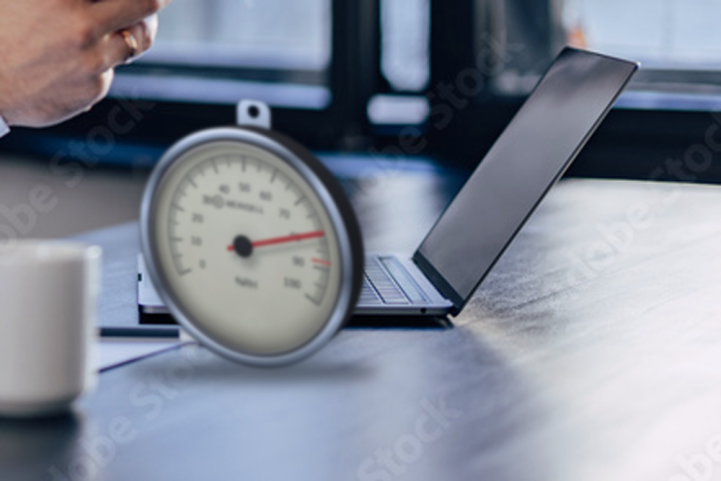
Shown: 80 %
